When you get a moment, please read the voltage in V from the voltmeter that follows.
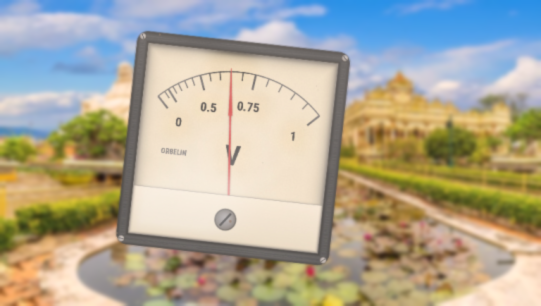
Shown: 0.65 V
